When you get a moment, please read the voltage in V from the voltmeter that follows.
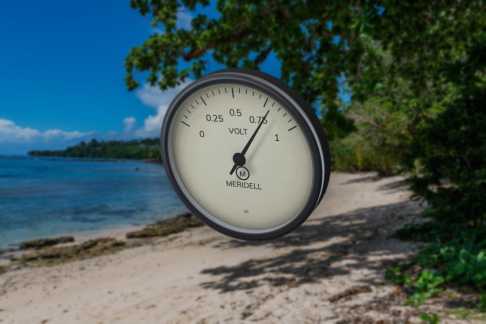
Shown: 0.8 V
